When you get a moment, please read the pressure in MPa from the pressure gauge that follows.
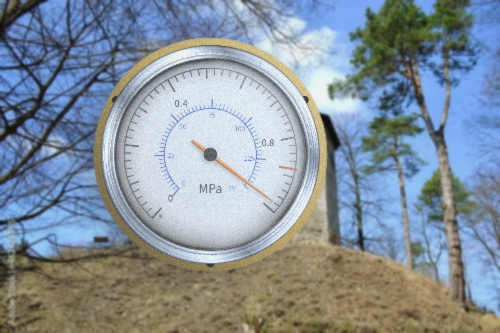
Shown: 0.98 MPa
